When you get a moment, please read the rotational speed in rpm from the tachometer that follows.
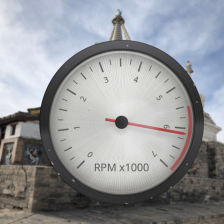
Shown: 6125 rpm
